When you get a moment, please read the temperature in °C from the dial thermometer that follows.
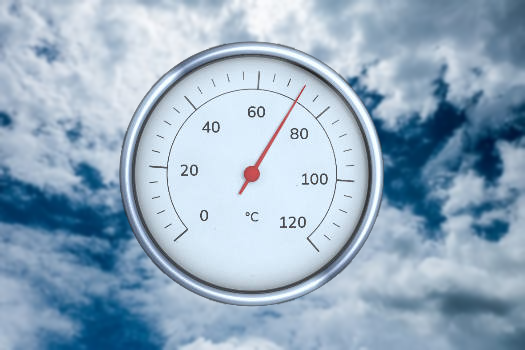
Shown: 72 °C
